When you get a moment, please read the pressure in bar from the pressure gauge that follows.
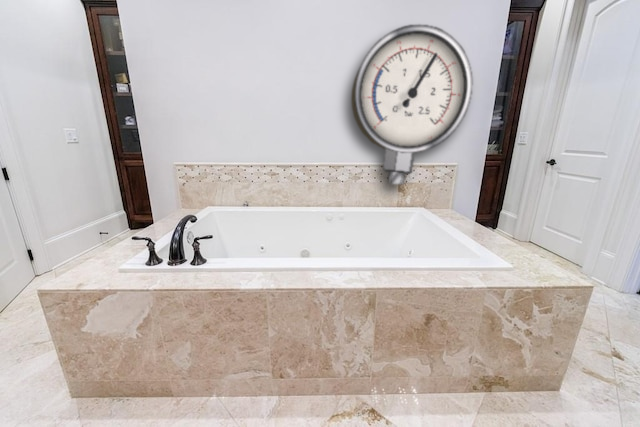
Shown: 1.5 bar
